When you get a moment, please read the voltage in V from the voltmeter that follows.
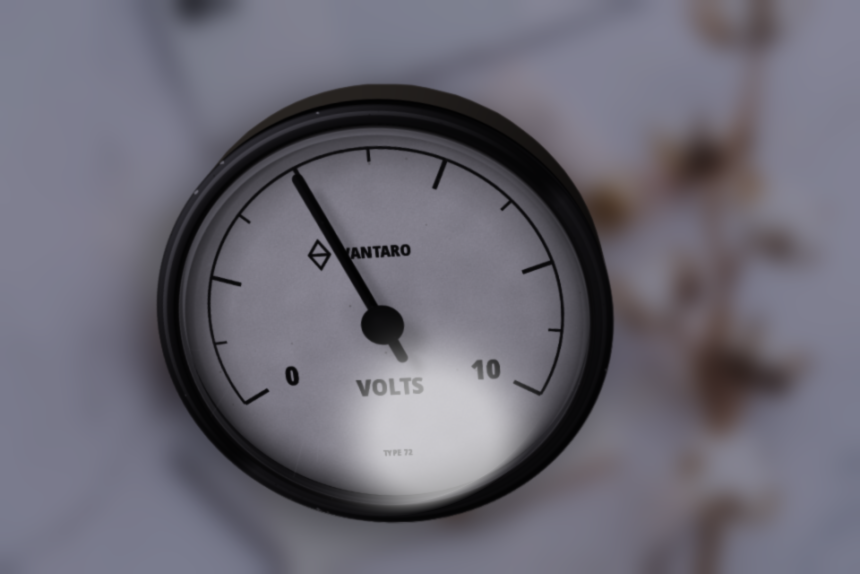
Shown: 4 V
